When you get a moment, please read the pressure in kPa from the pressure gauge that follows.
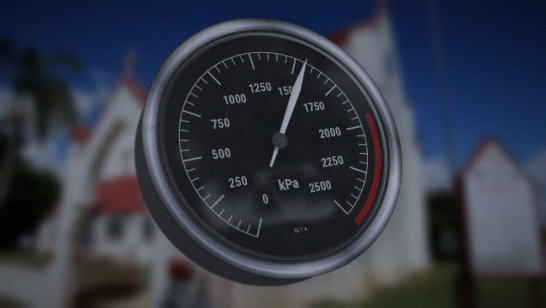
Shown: 1550 kPa
